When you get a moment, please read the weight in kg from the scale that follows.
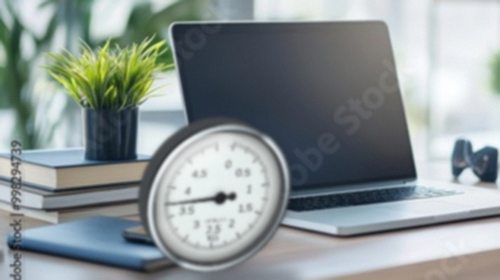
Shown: 3.75 kg
